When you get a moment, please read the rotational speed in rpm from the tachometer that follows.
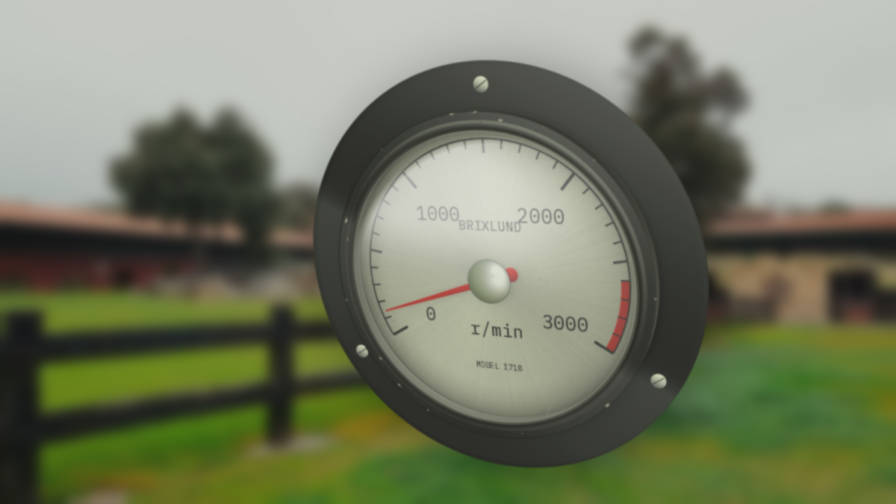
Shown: 150 rpm
